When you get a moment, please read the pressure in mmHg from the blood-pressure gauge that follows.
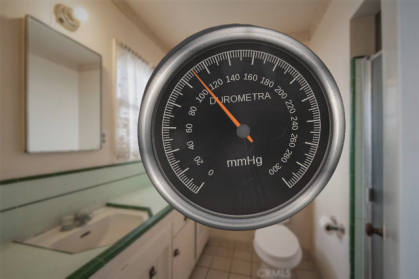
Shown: 110 mmHg
